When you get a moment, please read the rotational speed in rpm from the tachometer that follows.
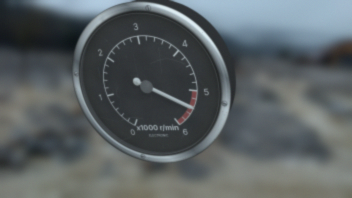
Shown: 5400 rpm
